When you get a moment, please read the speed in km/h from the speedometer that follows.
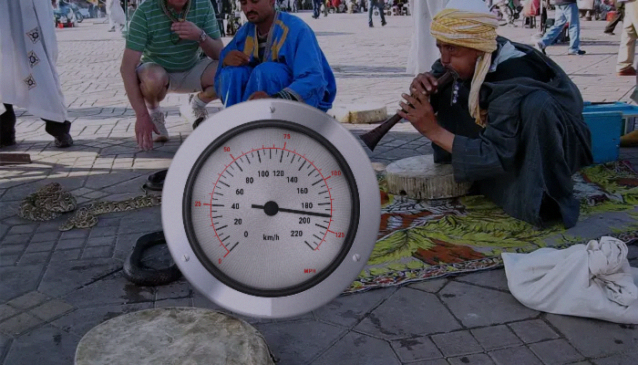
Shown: 190 km/h
